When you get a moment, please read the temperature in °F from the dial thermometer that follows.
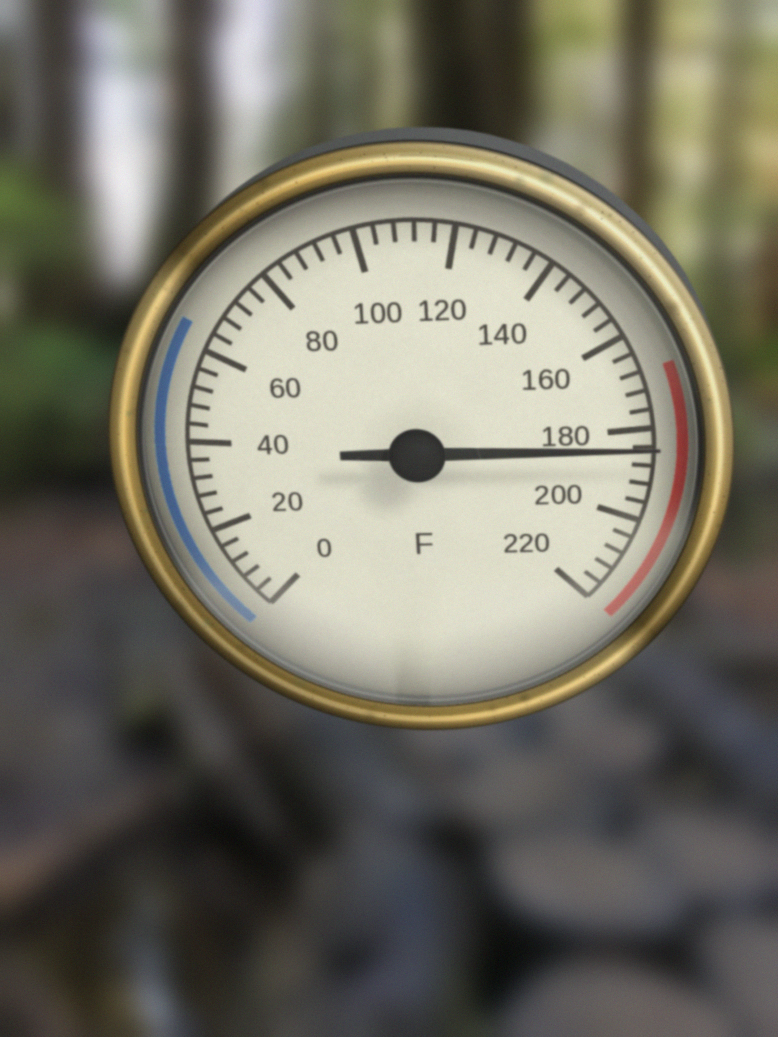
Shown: 184 °F
